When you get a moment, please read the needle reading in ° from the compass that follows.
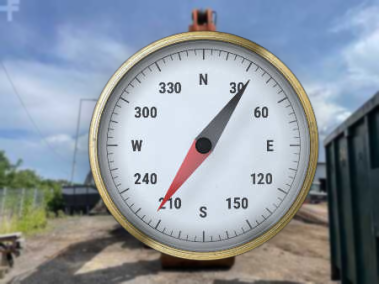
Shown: 215 °
